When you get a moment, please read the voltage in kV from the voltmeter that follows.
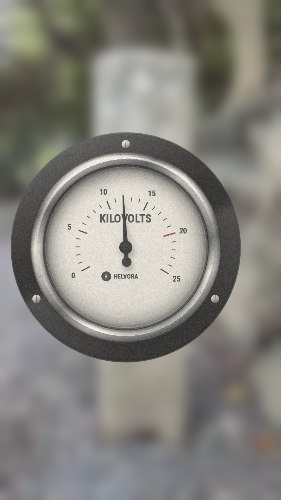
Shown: 12 kV
